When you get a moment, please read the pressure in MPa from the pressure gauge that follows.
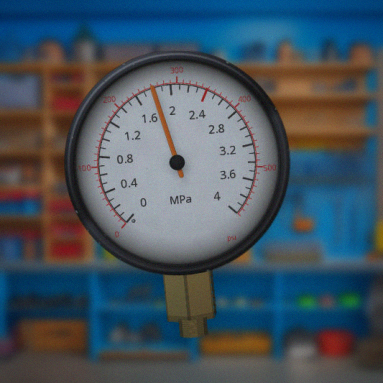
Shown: 1.8 MPa
